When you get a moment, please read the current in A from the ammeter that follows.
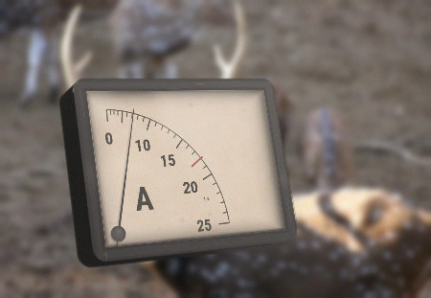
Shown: 7 A
